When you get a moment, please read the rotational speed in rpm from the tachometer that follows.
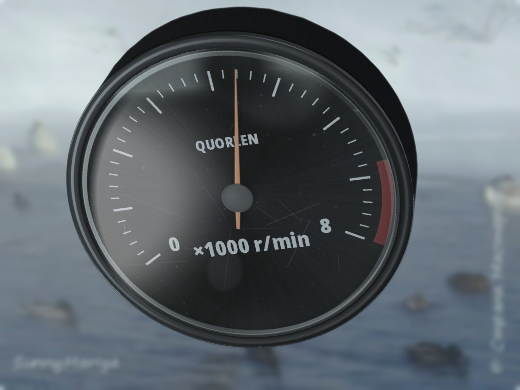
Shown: 4400 rpm
